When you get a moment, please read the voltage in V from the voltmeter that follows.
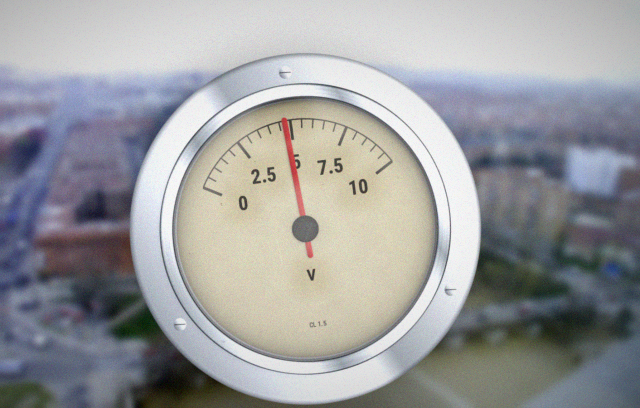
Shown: 4.75 V
